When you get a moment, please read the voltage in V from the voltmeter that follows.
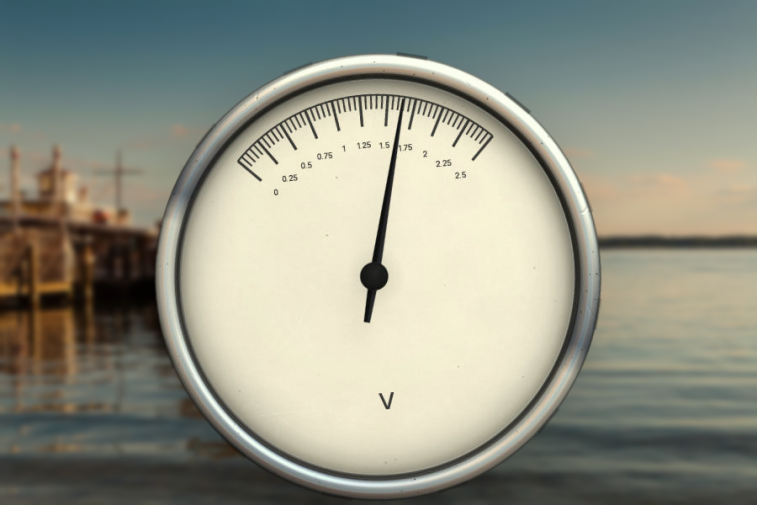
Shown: 1.65 V
